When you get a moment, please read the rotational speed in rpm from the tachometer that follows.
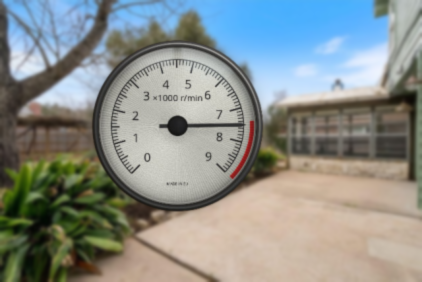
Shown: 7500 rpm
